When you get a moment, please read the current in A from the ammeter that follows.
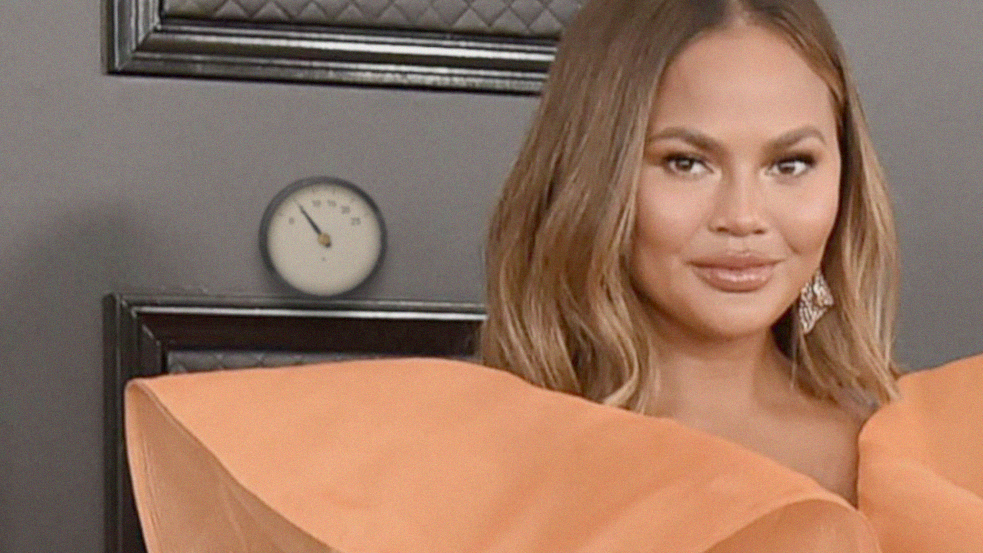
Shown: 5 A
